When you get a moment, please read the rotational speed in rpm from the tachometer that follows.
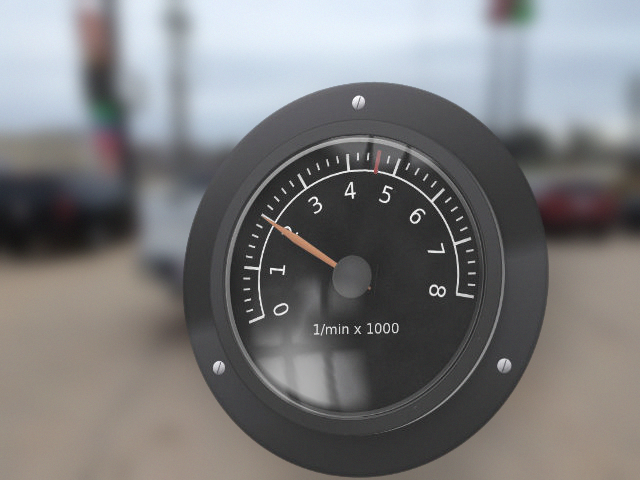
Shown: 2000 rpm
